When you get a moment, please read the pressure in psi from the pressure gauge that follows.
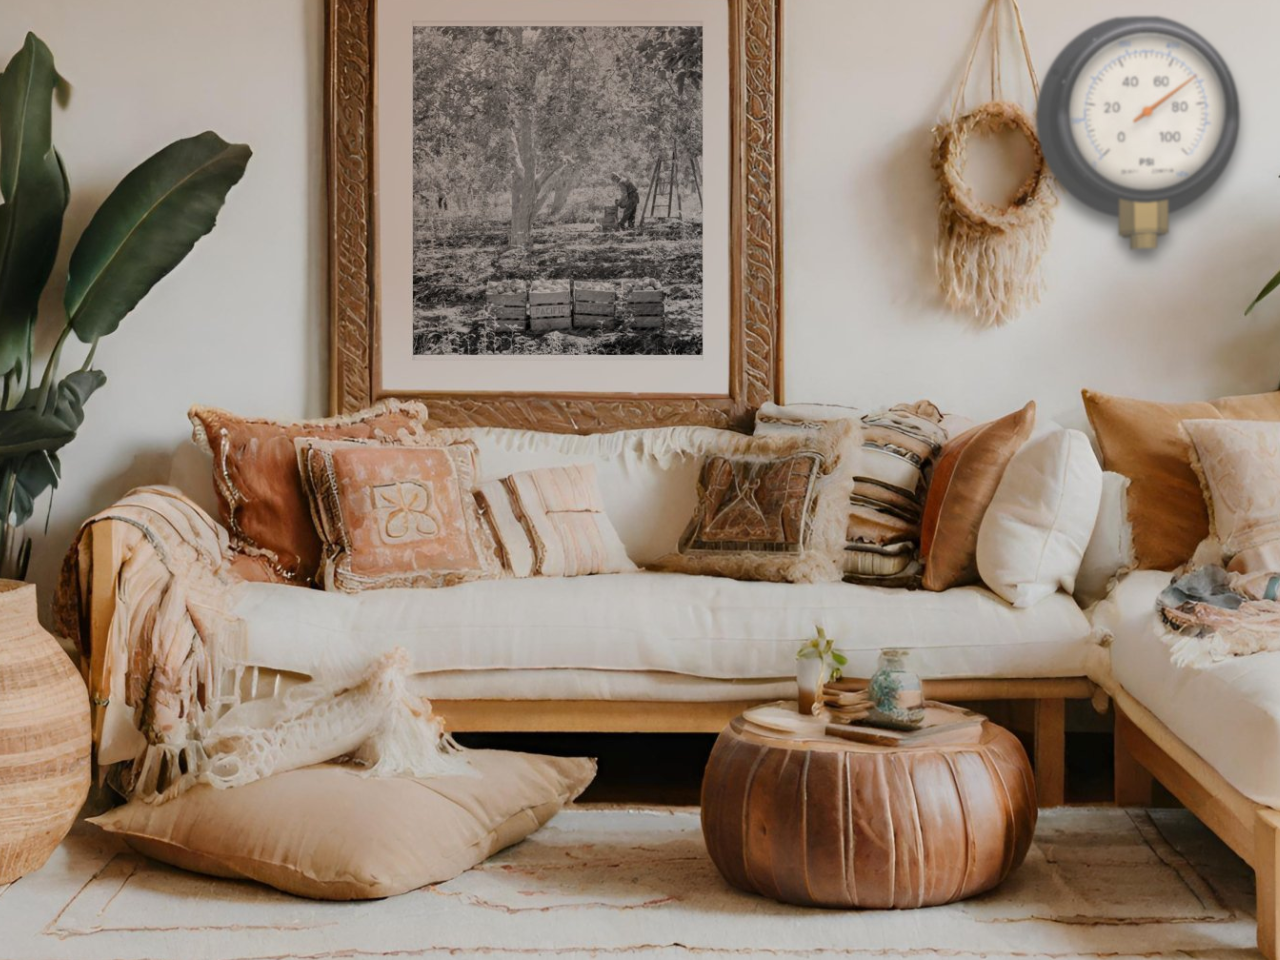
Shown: 70 psi
